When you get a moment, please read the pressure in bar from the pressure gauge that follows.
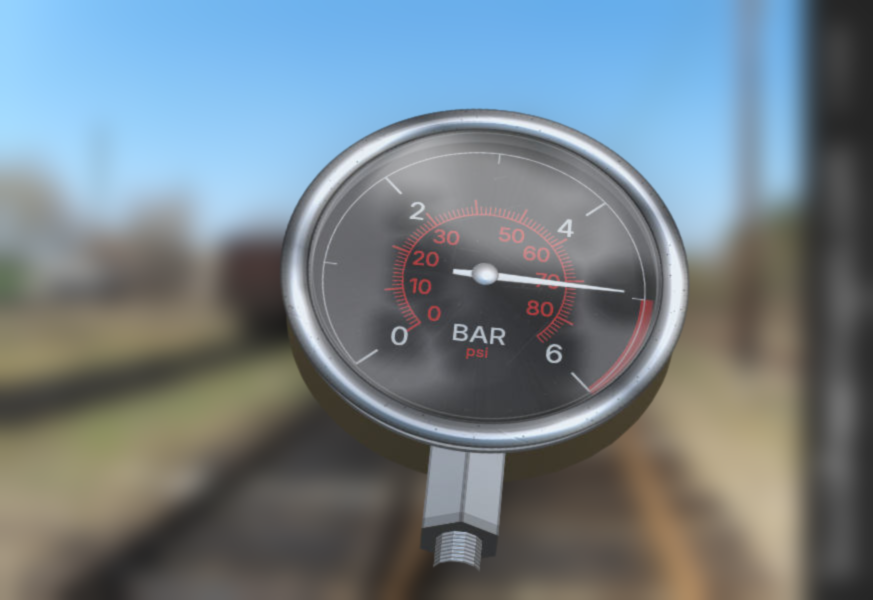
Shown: 5 bar
